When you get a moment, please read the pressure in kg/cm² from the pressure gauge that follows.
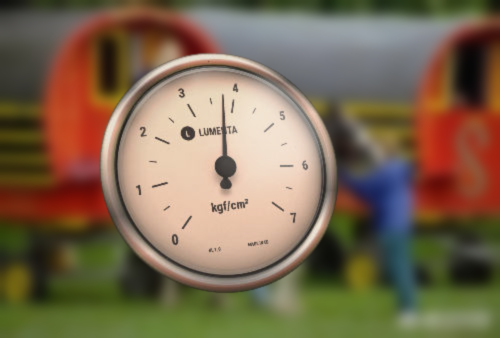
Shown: 3.75 kg/cm²
